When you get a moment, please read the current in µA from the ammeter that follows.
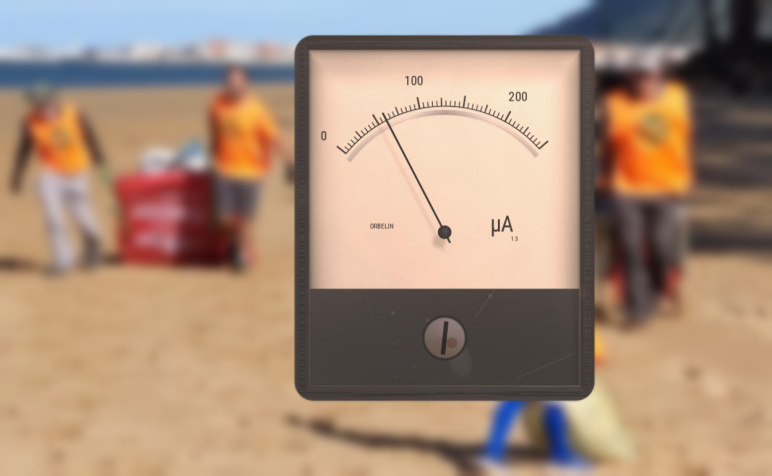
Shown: 60 µA
